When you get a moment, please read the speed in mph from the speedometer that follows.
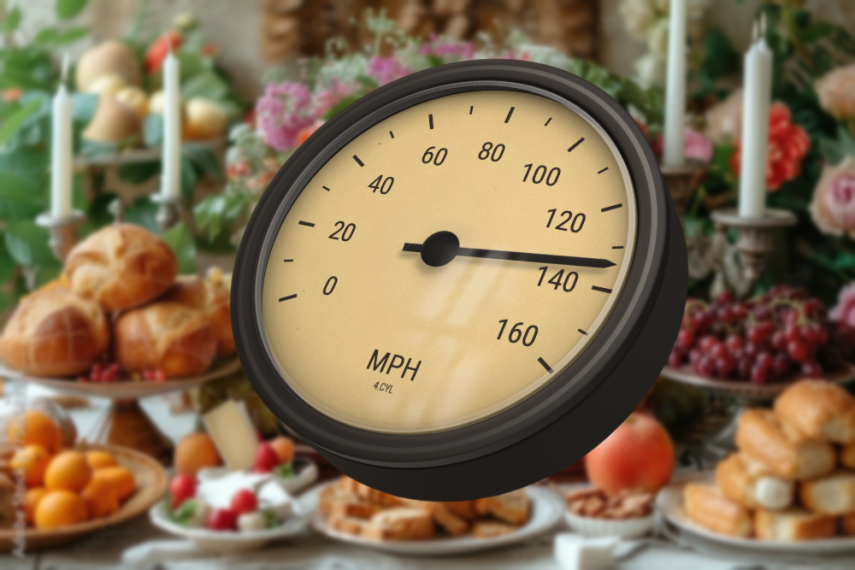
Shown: 135 mph
